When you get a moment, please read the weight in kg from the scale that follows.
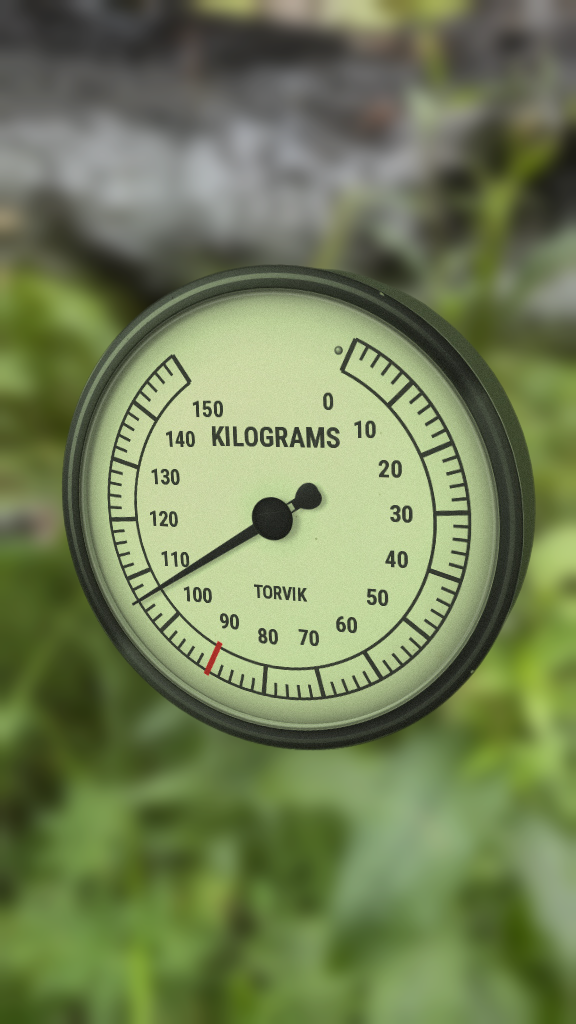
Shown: 106 kg
